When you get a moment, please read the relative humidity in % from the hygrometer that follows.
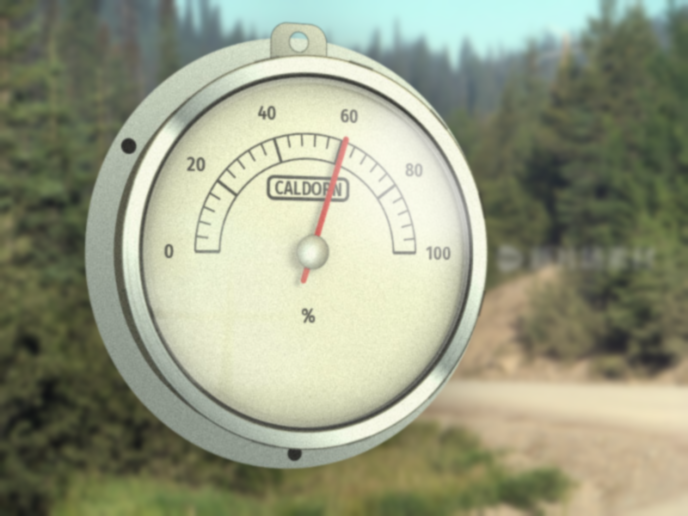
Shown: 60 %
